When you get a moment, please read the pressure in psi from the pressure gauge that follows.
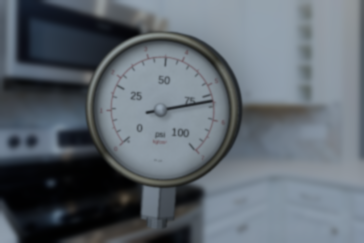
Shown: 77.5 psi
